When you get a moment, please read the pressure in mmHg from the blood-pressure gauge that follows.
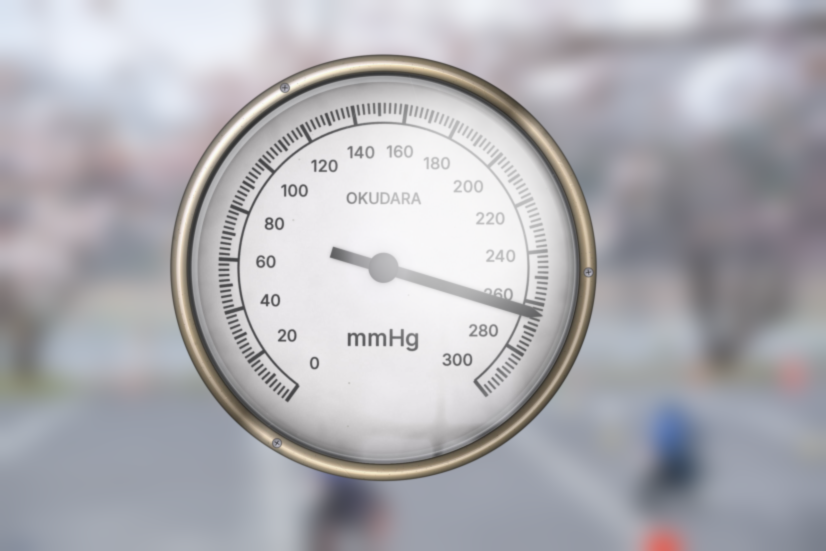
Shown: 264 mmHg
